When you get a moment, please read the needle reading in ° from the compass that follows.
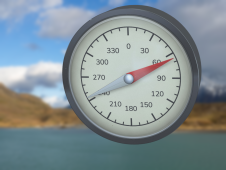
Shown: 65 °
